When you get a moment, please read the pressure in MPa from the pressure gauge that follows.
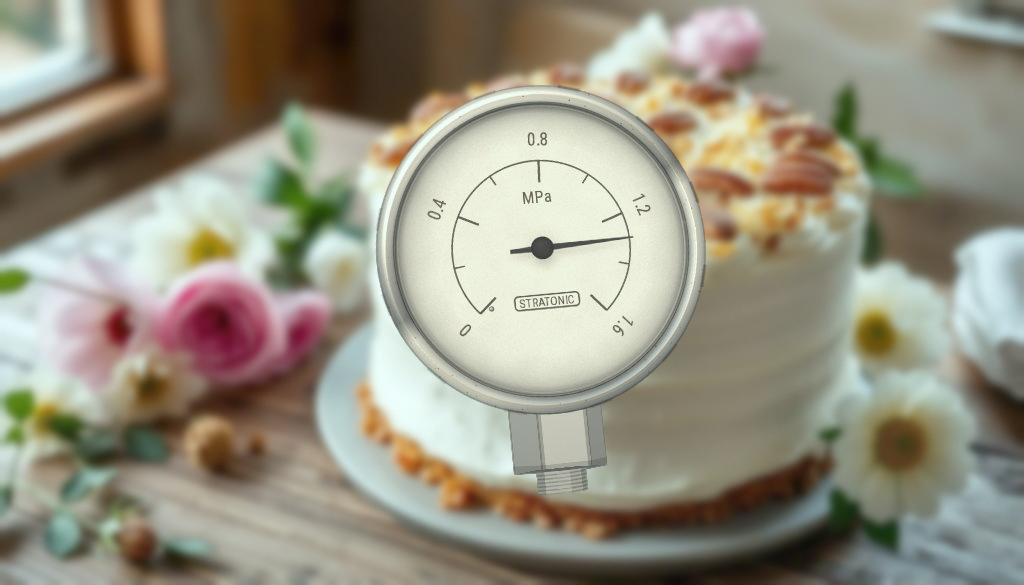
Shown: 1.3 MPa
